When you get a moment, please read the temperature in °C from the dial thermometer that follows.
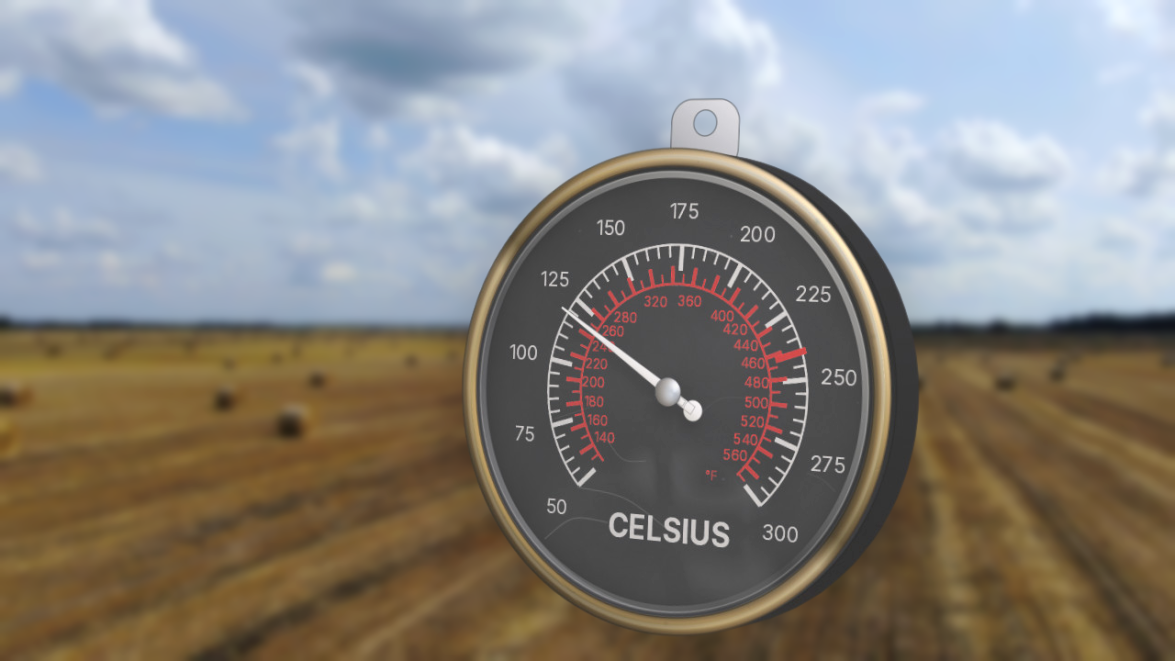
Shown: 120 °C
